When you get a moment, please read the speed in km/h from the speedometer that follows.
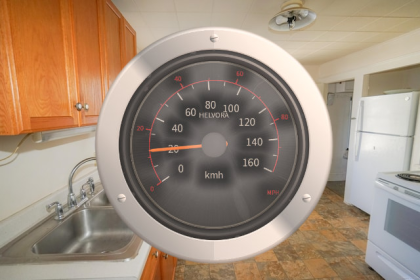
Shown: 20 km/h
